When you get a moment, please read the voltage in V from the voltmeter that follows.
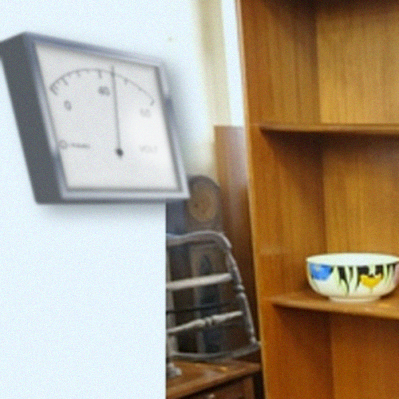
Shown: 45 V
